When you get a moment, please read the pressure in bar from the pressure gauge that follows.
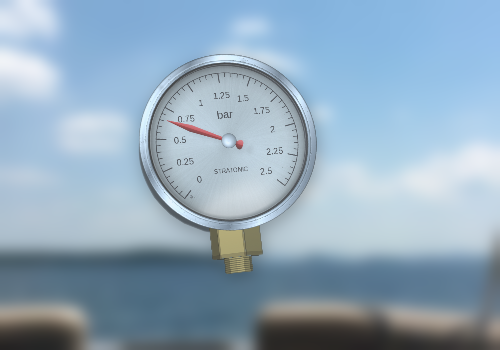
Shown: 0.65 bar
